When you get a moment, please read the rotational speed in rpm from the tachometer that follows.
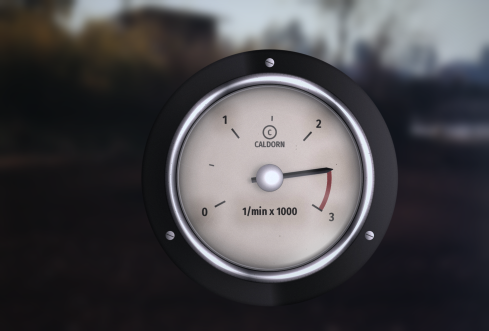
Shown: 2500 rpm
